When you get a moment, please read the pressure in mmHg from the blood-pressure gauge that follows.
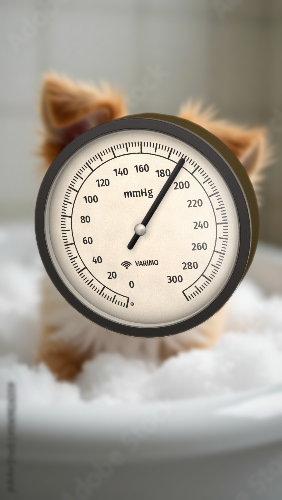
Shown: 190 mmHg
